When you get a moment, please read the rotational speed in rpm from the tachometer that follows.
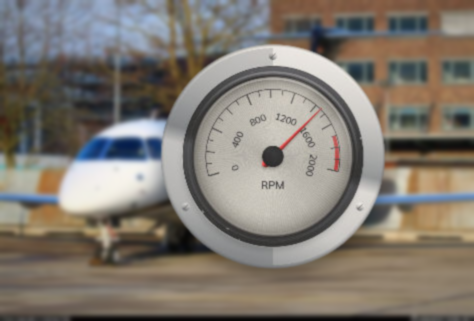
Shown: 1450 rpm
